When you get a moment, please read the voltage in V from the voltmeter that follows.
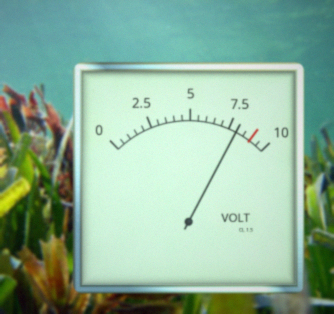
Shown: 8 V
